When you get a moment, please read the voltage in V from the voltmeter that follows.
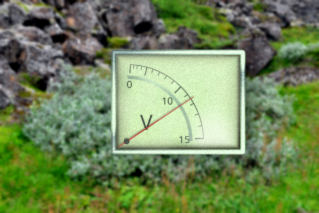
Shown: 11.5 V
